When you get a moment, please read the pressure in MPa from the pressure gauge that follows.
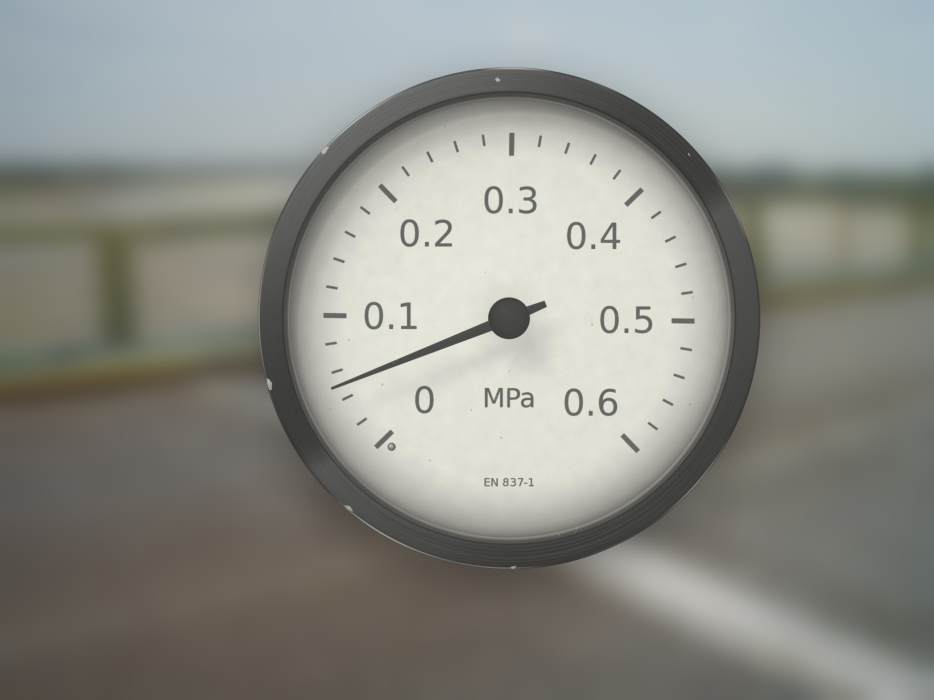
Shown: 0.05 MPa
